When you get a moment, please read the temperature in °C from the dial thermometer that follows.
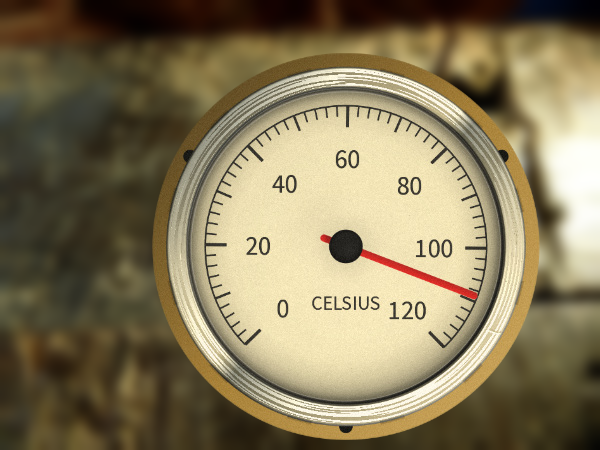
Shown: 109 °C
